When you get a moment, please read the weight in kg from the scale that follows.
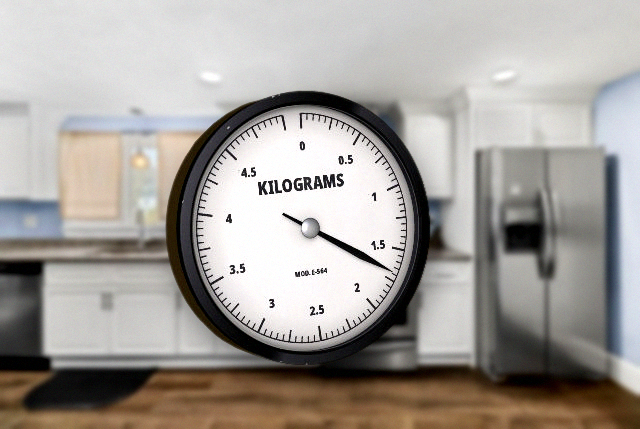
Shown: 1.7 kg
